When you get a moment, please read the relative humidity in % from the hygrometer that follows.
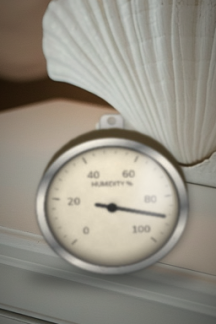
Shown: 88 %
